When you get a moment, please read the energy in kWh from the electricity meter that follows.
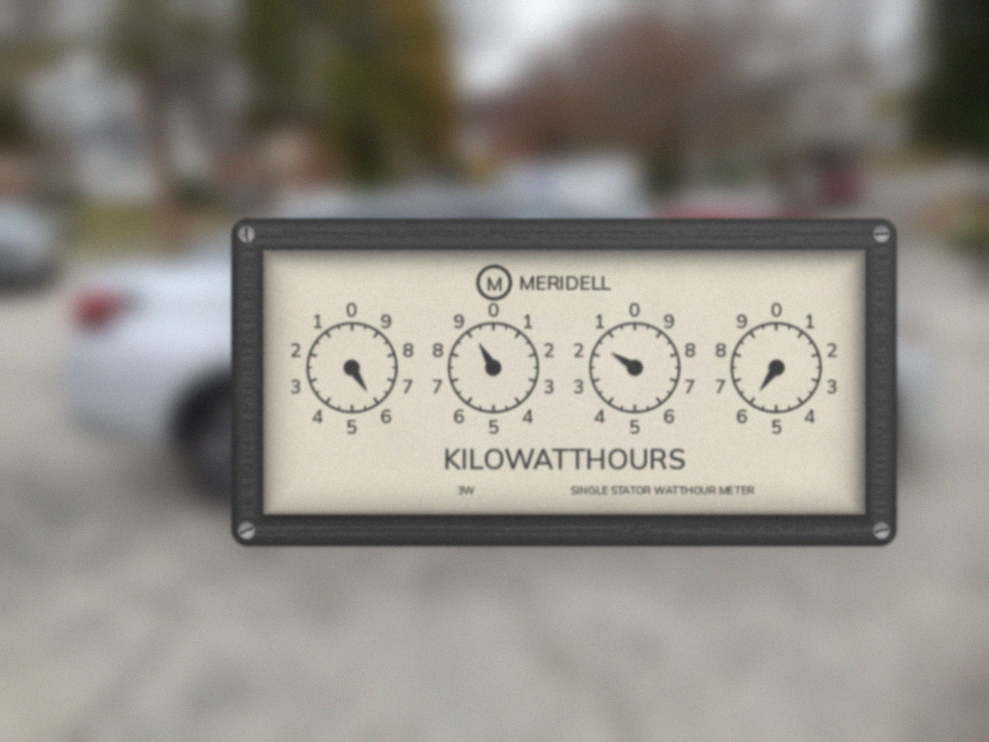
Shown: 5916 kWh
